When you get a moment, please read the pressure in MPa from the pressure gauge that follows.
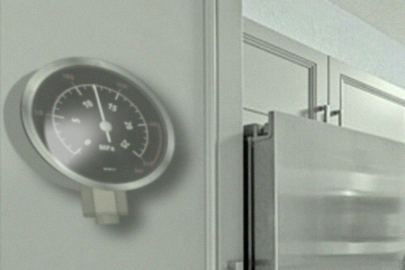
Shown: 12 MPa
